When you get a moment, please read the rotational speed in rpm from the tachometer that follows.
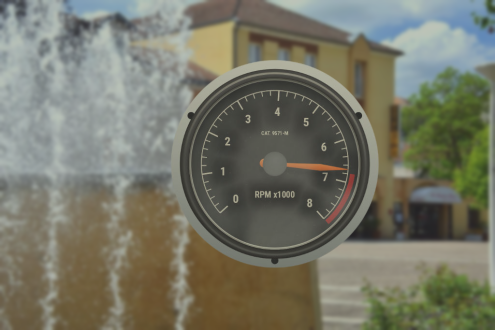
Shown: 6700 rpm
